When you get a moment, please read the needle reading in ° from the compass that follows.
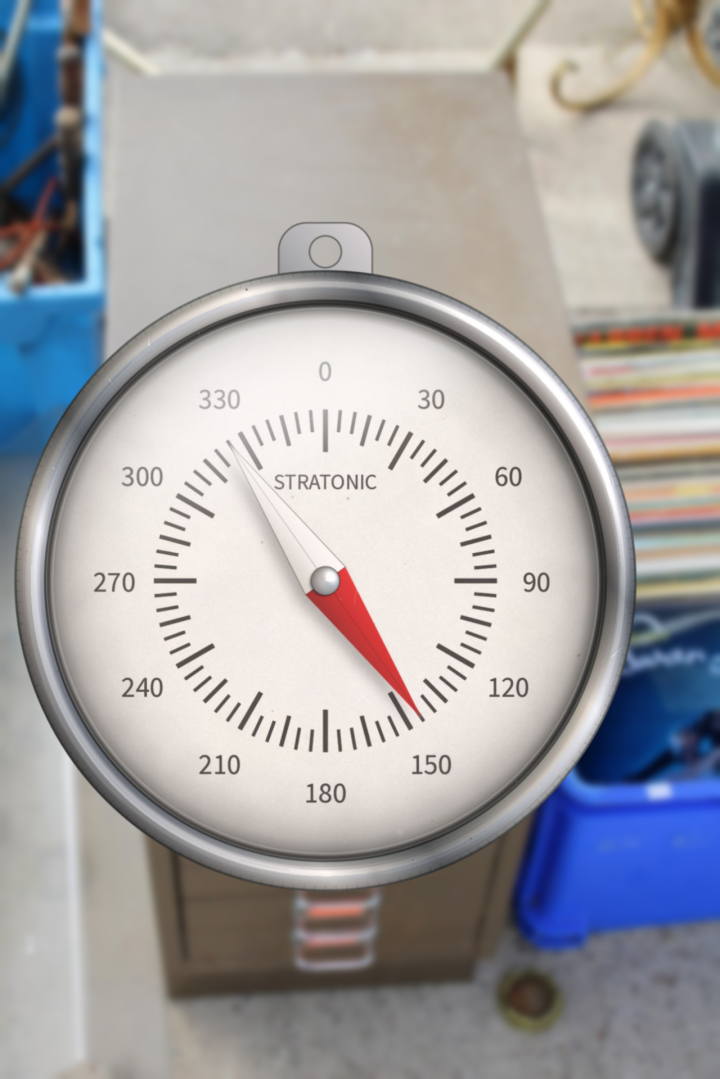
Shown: 145 °
